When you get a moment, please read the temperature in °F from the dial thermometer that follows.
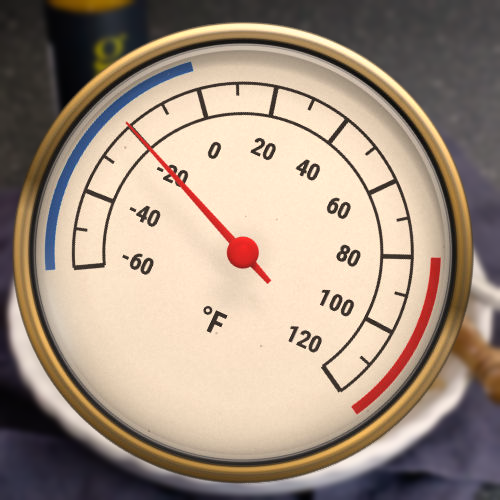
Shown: -20 °F
